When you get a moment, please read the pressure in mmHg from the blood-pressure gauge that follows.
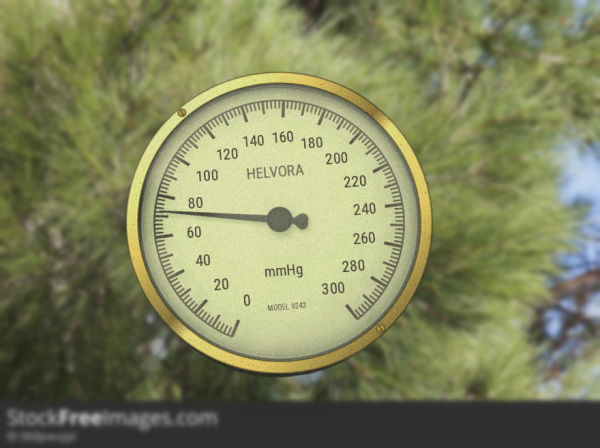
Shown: 72 mmHg
